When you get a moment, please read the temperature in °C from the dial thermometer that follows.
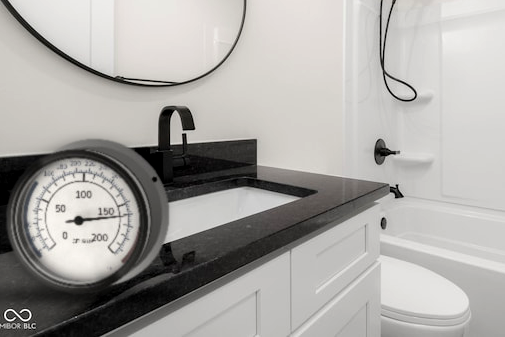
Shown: 160 °C
